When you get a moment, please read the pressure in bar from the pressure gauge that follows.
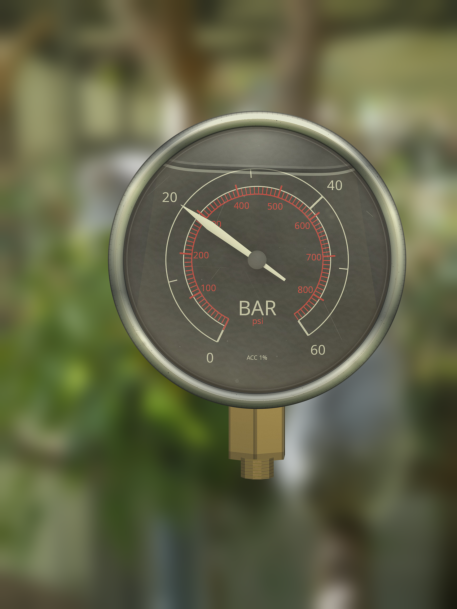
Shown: 20 bar
